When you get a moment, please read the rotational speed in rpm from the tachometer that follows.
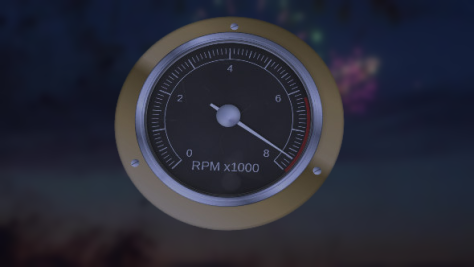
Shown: 7700 rpm
